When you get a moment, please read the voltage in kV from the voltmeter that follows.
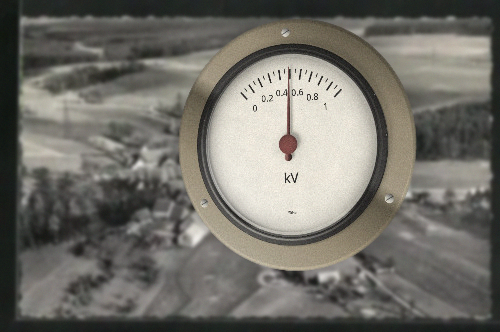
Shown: 0.5 kV
